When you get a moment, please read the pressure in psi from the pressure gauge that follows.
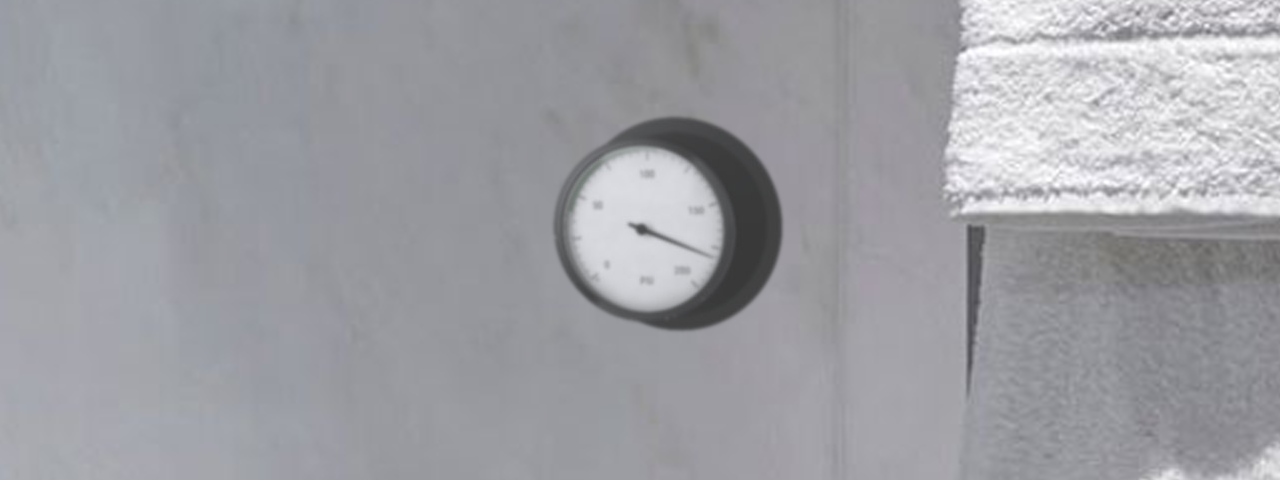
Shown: 180 psi
